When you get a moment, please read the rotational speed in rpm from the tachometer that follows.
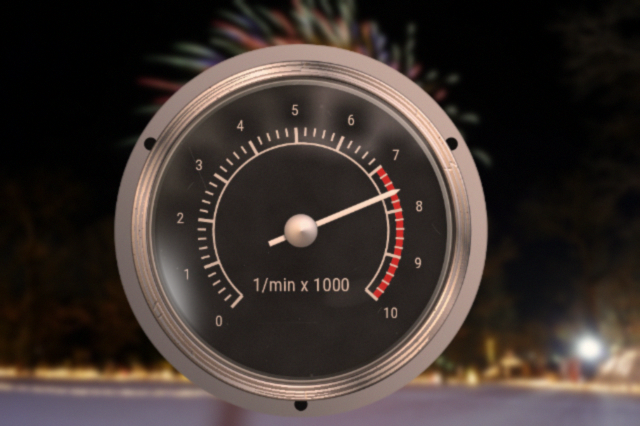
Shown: 7600 rpm
